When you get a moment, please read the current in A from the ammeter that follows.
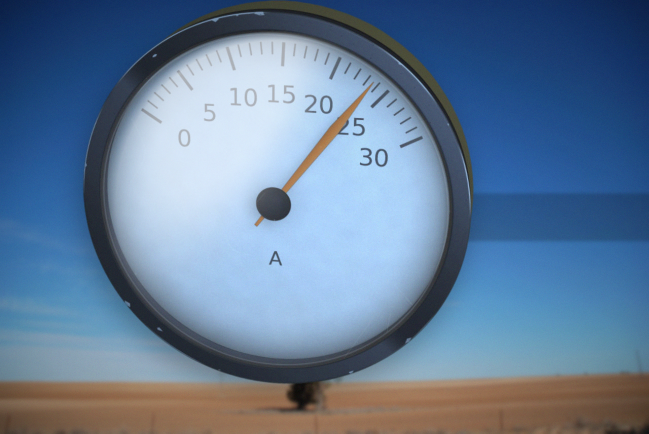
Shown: 23.5 A
